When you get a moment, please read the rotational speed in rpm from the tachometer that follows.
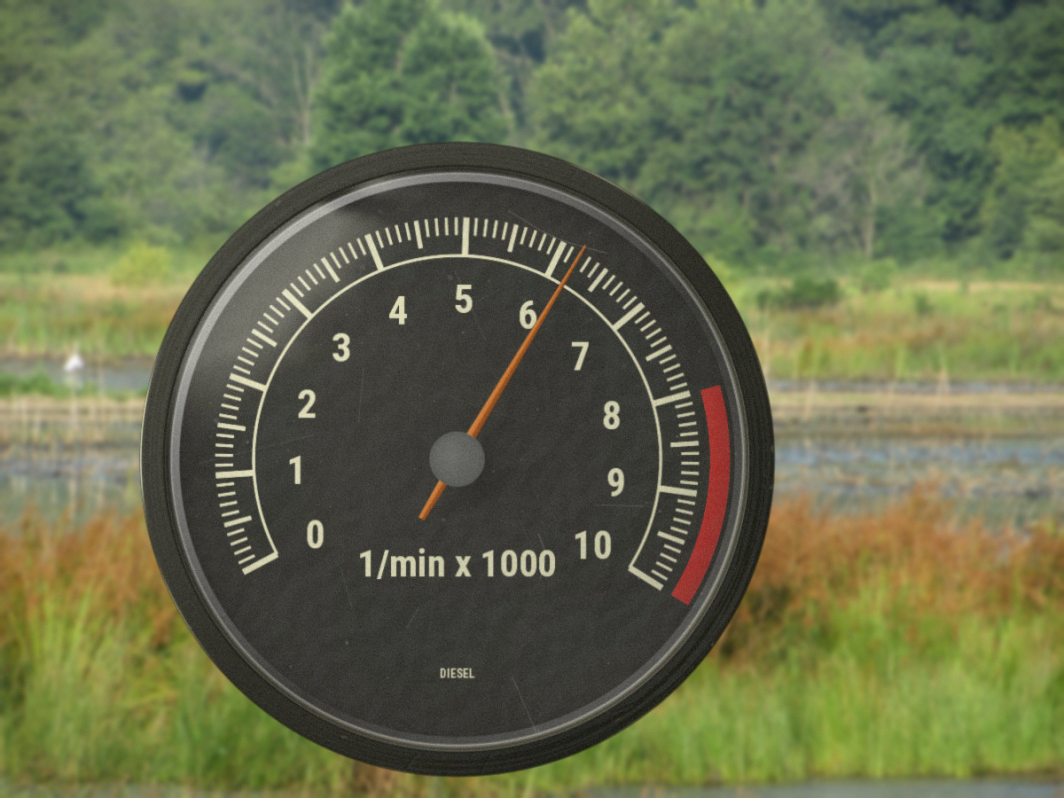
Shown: 6200 rpm
